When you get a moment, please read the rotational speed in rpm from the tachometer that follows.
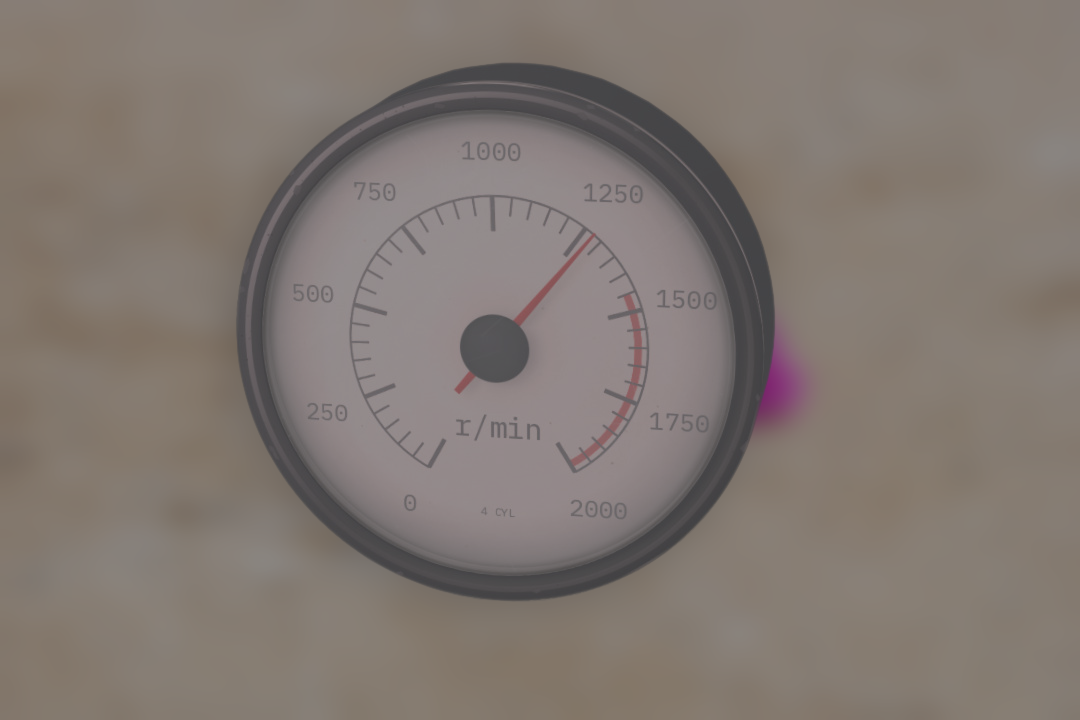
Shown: 1275 rpm
